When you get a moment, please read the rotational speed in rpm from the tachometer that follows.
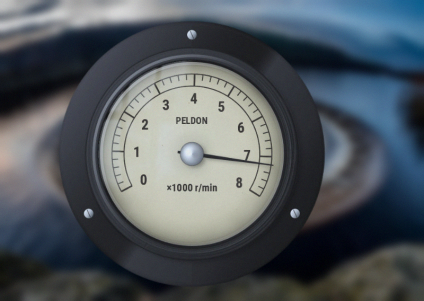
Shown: 7200 rpm
